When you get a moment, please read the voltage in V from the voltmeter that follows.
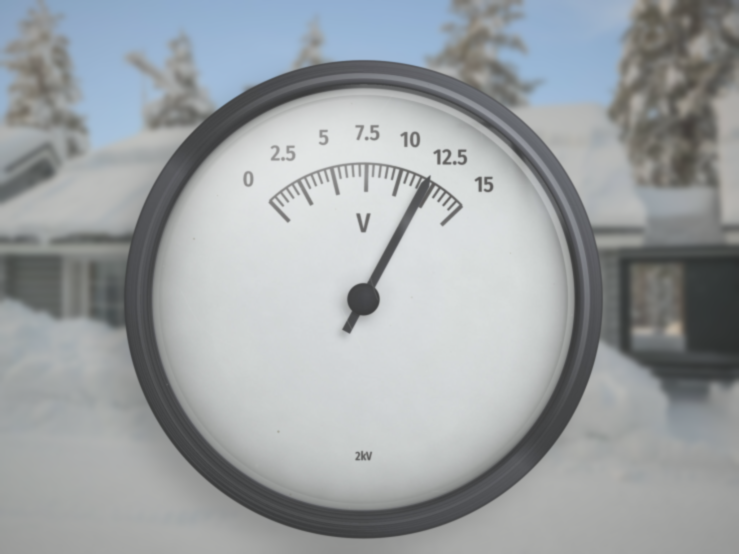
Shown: 12 V
